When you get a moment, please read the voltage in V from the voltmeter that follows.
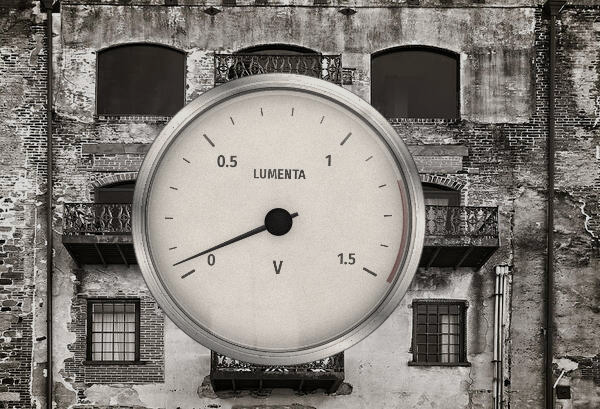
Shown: 0.05 V
